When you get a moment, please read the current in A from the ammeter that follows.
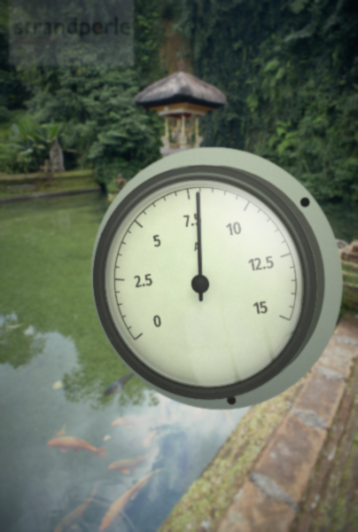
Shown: 8 A
